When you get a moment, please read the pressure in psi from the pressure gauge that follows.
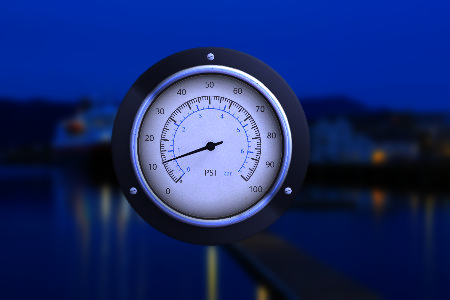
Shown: 10 psi
